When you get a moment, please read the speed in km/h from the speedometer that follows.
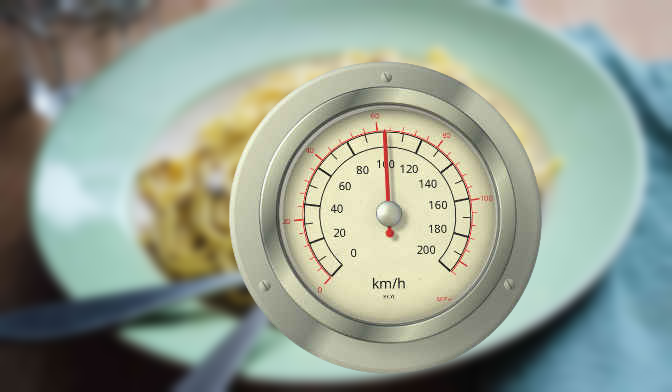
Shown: 100 km/h
